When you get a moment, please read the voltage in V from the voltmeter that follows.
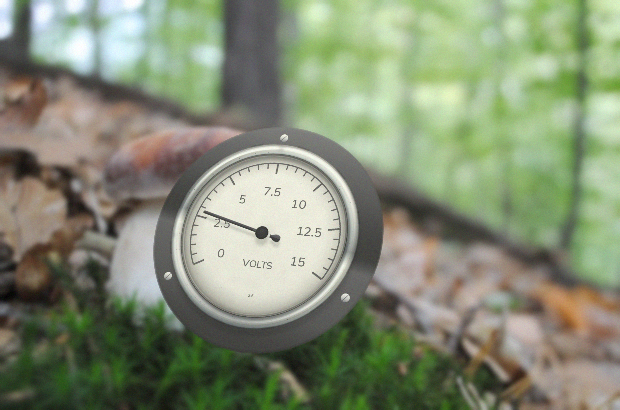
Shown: 2.75 V
